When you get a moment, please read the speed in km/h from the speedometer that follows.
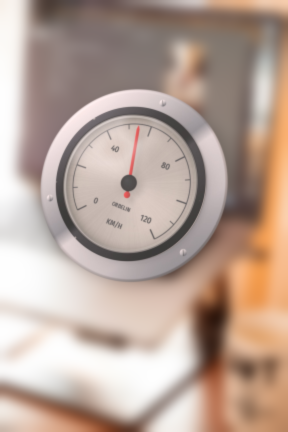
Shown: 55 km/h
